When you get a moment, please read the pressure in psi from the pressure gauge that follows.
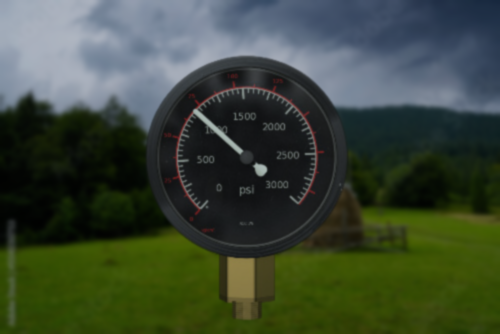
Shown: 1000 psi
